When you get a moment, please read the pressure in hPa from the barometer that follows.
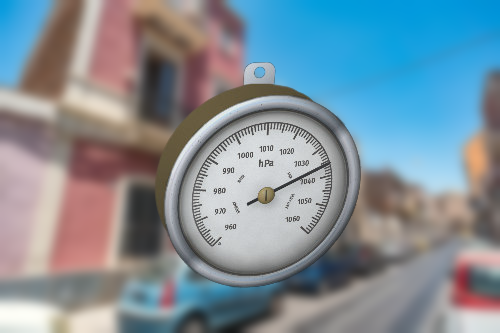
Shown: 1035 hPa
